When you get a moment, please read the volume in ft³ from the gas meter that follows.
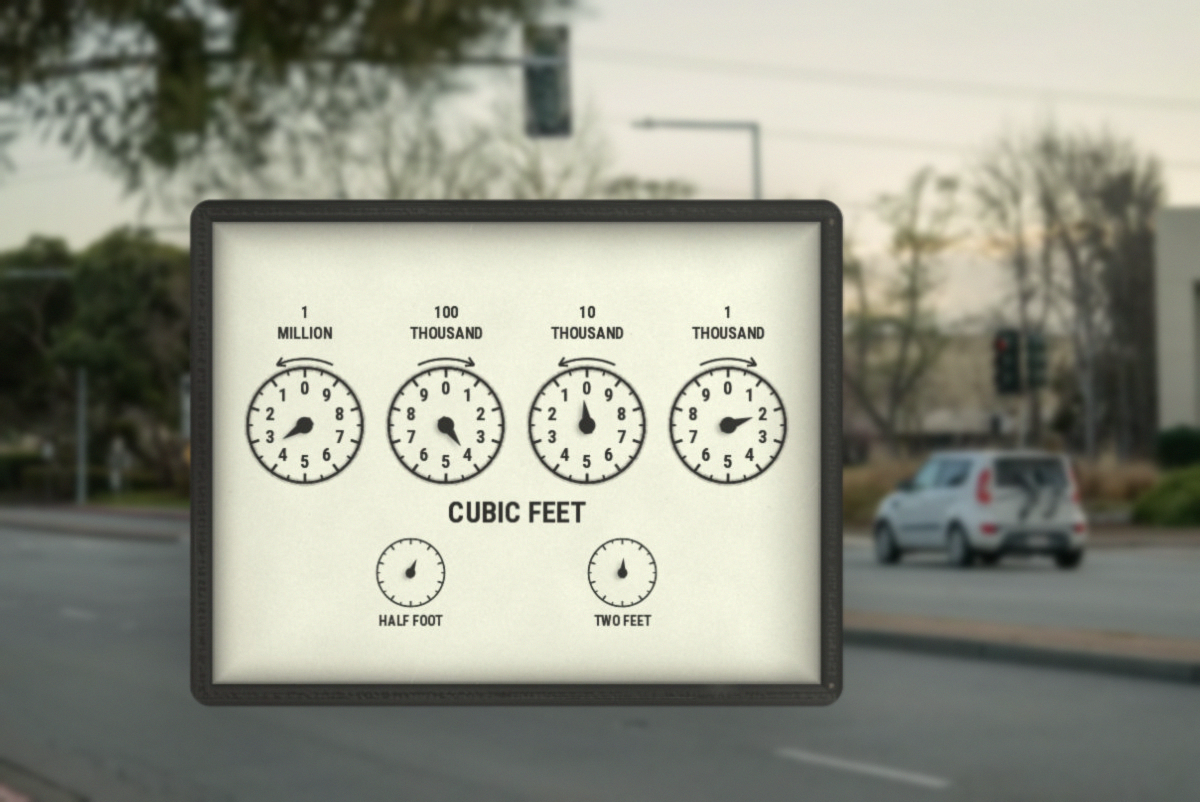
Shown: 340200 ft³
